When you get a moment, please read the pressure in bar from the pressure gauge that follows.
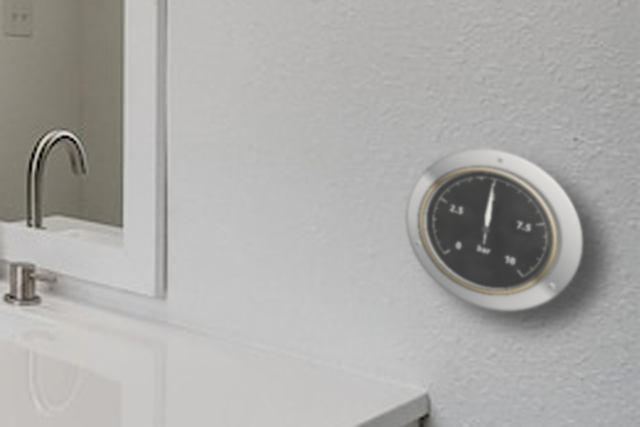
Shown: 5 bar
